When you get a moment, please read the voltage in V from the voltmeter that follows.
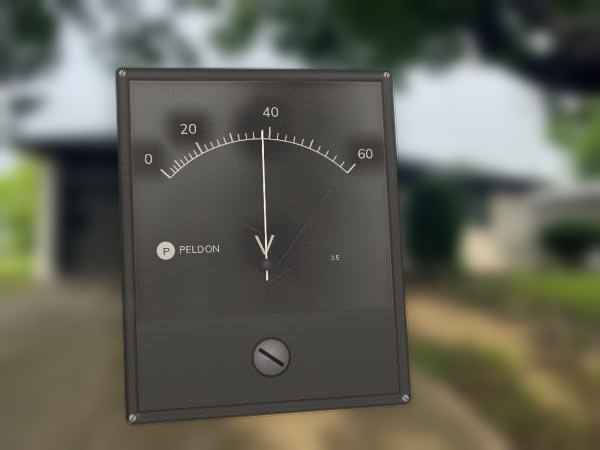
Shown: 38 V
